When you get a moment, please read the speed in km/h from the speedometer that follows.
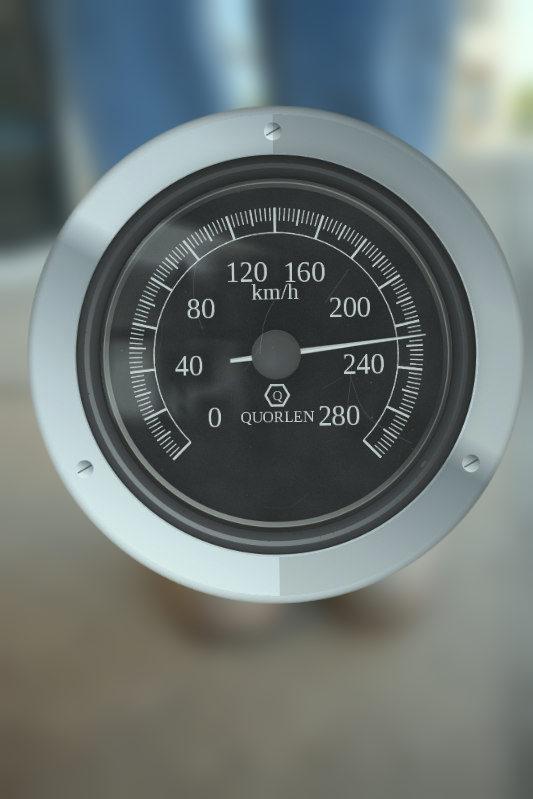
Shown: 226 km/h
